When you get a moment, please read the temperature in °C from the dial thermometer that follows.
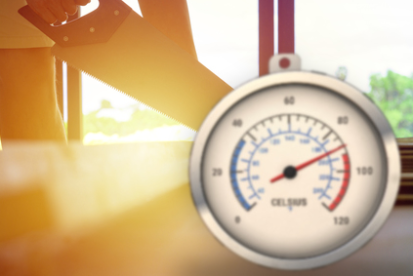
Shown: 88 °C
